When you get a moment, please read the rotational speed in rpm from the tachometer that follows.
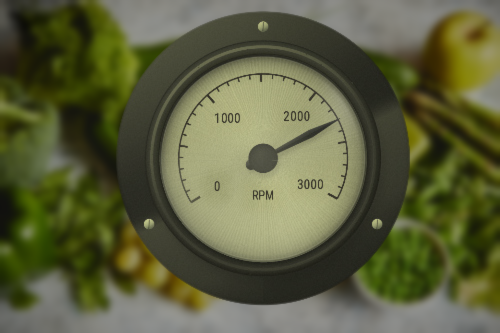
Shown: 2300 rpm
